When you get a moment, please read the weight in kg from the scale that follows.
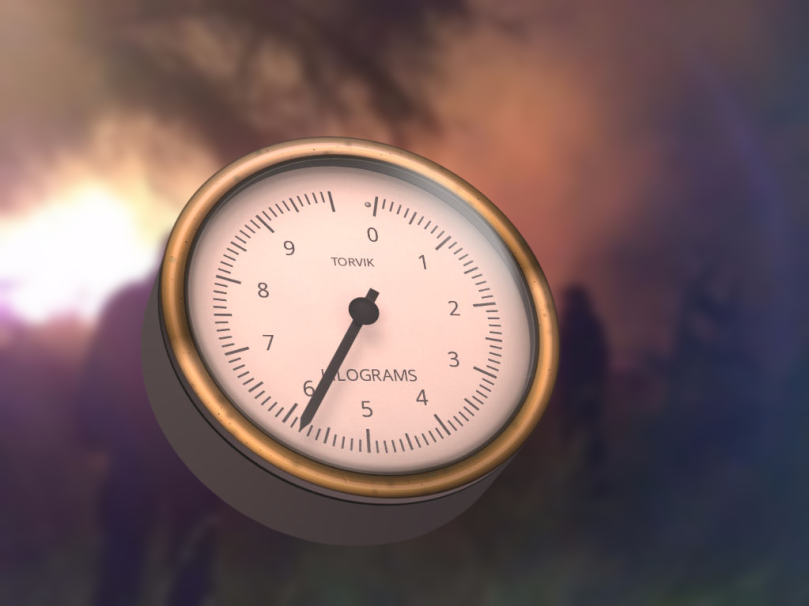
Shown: 5.8 kg
